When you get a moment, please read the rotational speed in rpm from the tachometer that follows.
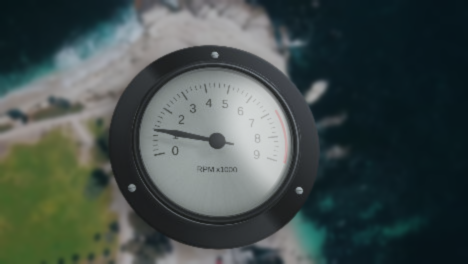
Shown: 1000 rpm
